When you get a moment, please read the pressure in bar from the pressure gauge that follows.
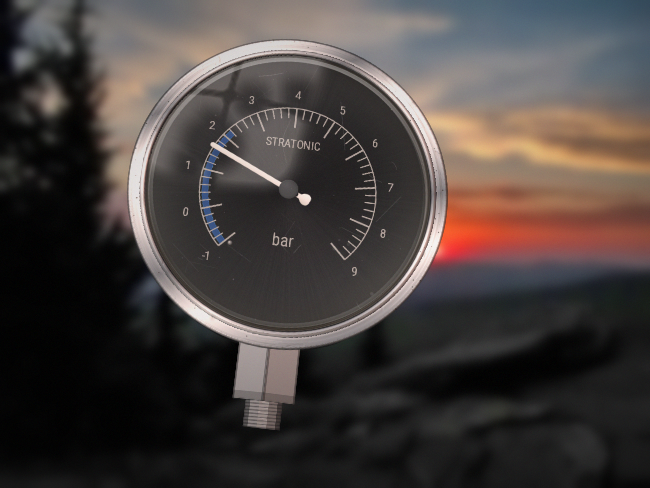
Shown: 1.6 bar
